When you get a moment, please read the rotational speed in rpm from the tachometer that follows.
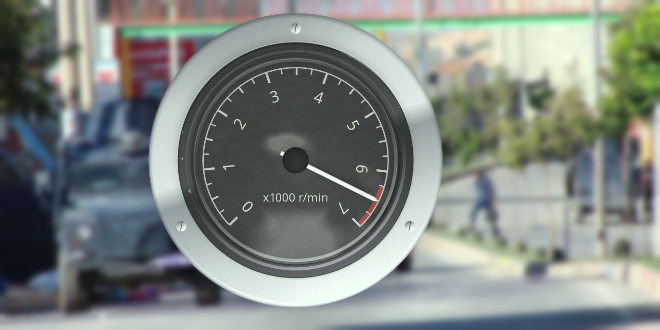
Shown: 6500 rpm
